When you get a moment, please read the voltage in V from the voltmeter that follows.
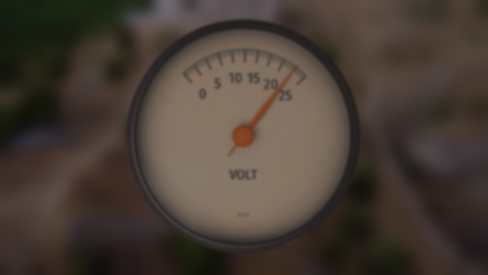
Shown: 22.5 V
